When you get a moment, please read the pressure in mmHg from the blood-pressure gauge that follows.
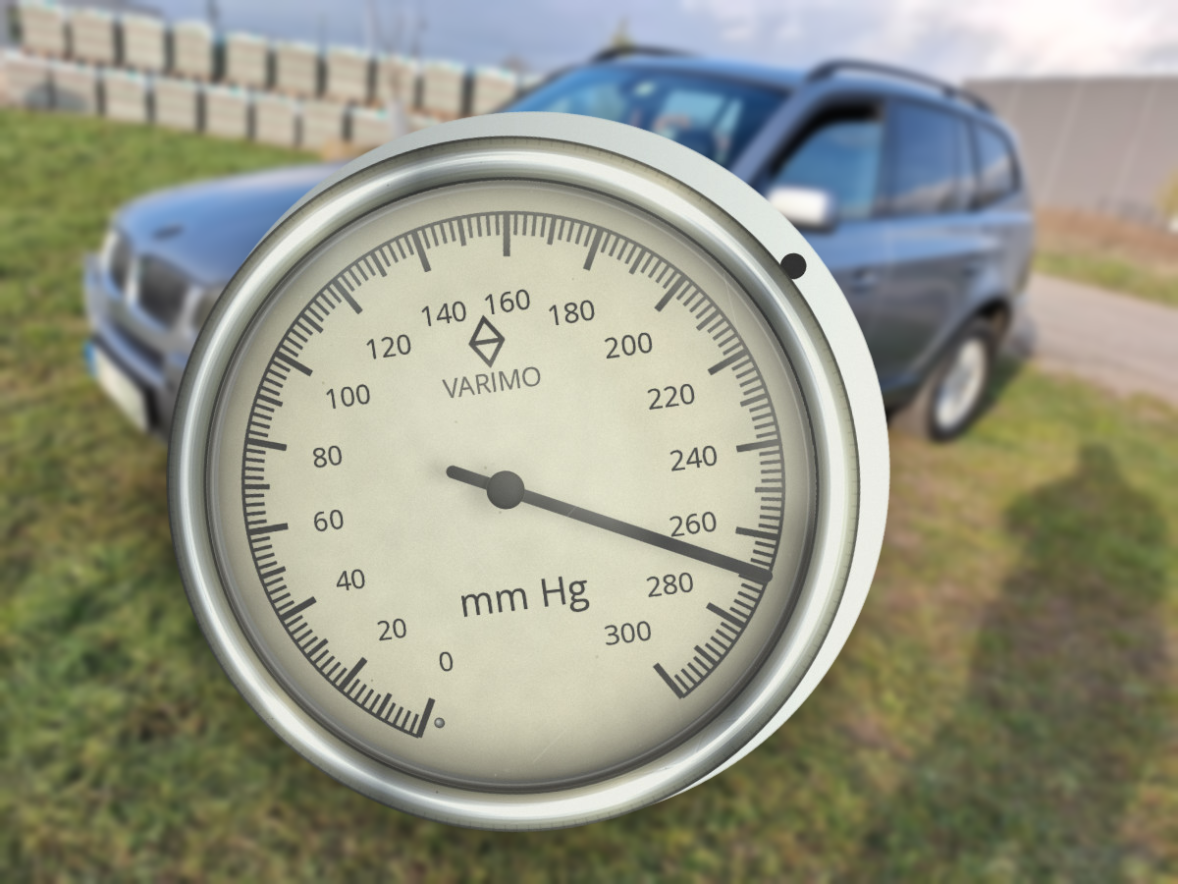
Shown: 268 mmHg
